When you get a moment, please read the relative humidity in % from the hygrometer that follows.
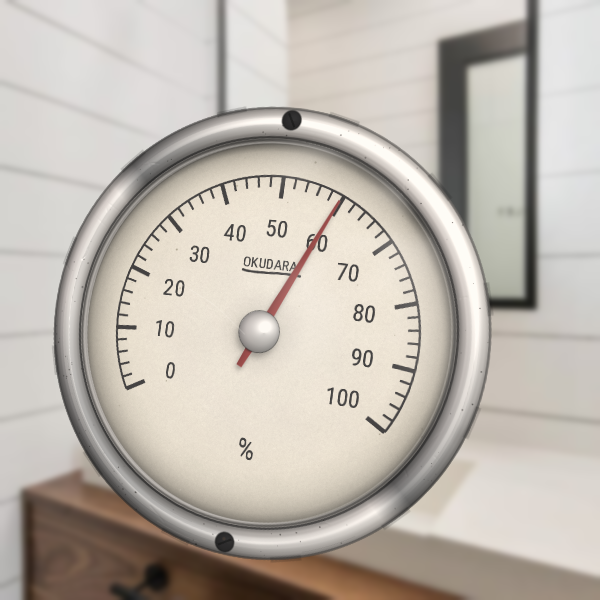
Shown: 60 %
